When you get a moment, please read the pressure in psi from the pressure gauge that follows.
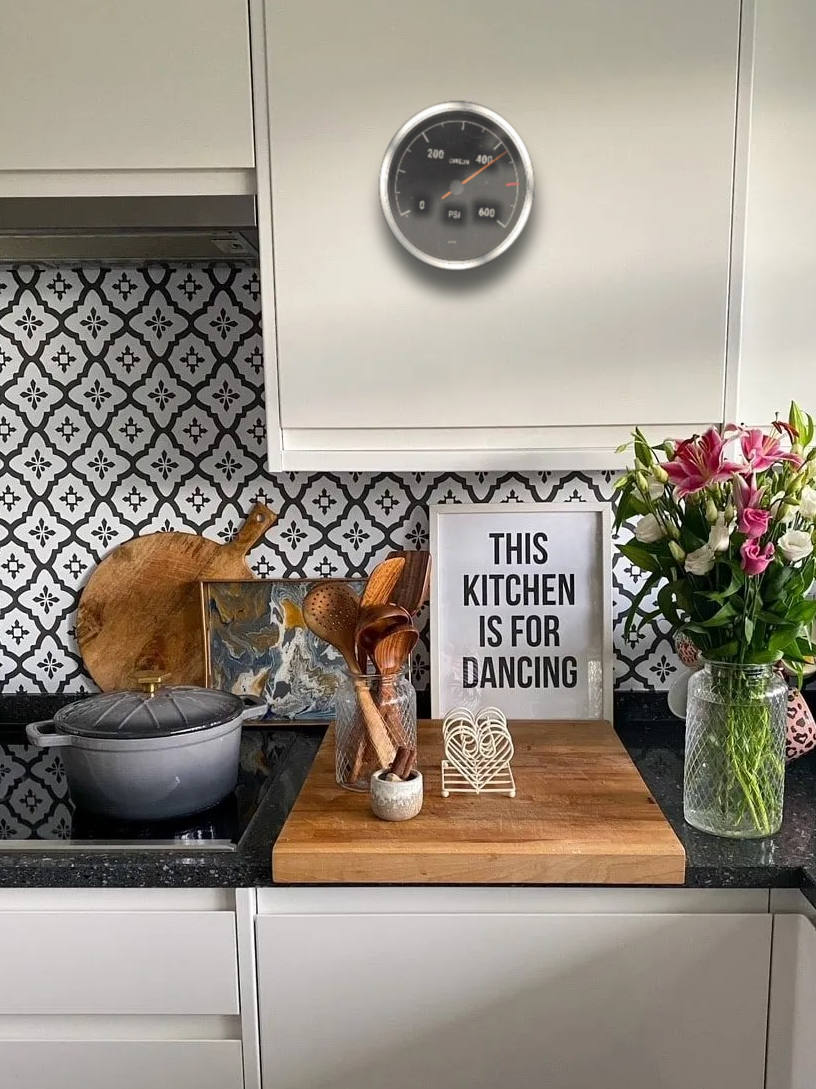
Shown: 425 psi
